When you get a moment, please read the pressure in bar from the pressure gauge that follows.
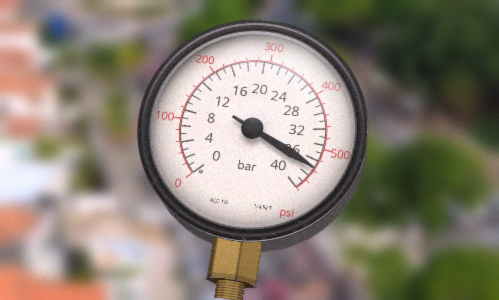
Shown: 37 bar
